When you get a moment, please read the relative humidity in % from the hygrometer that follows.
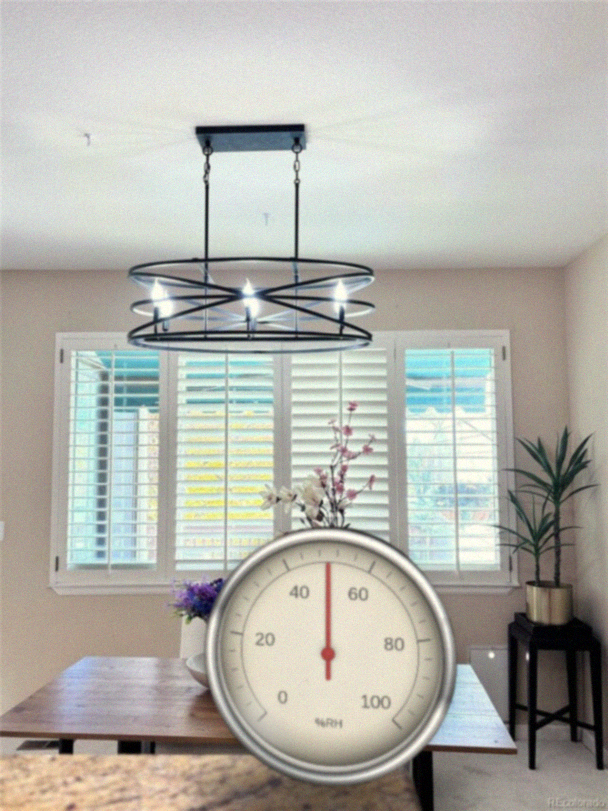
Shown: 50 %
